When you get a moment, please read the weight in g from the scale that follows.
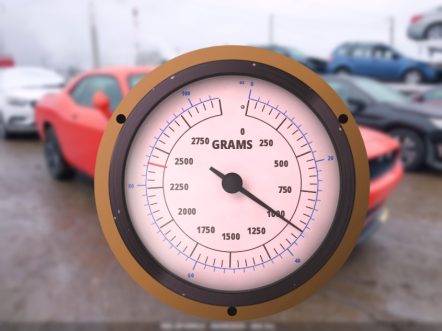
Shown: 1000 g
